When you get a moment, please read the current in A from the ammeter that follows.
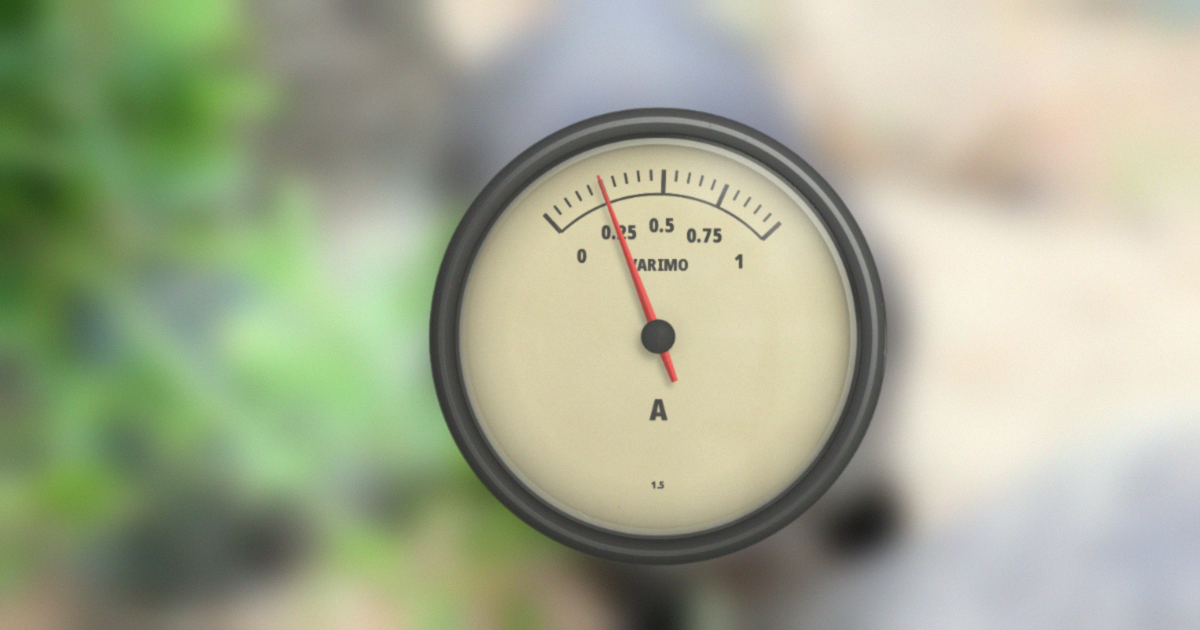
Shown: 0.25 A
